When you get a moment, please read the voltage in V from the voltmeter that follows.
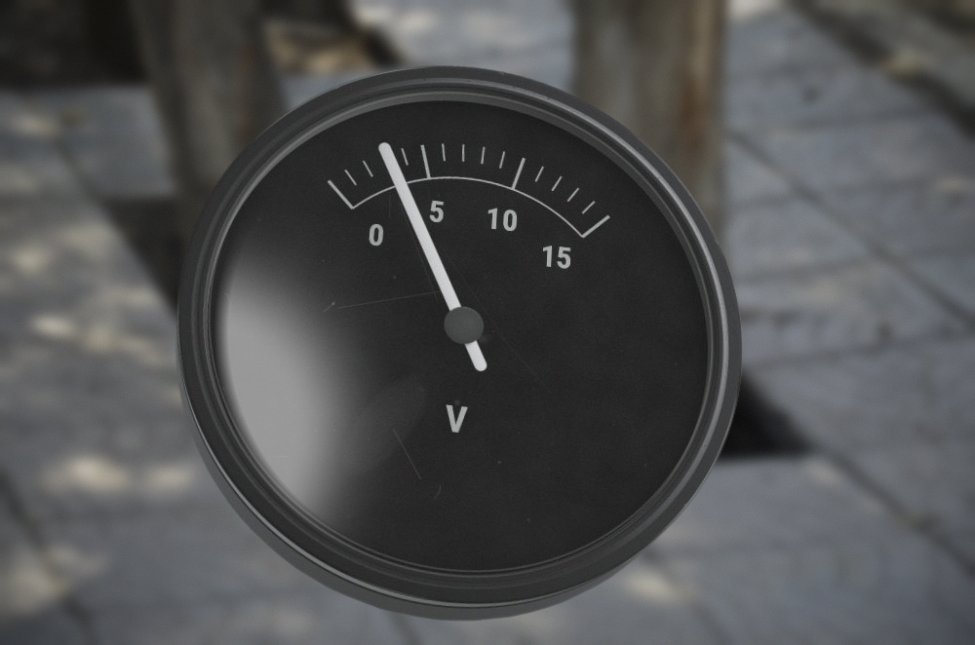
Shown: 3 V
